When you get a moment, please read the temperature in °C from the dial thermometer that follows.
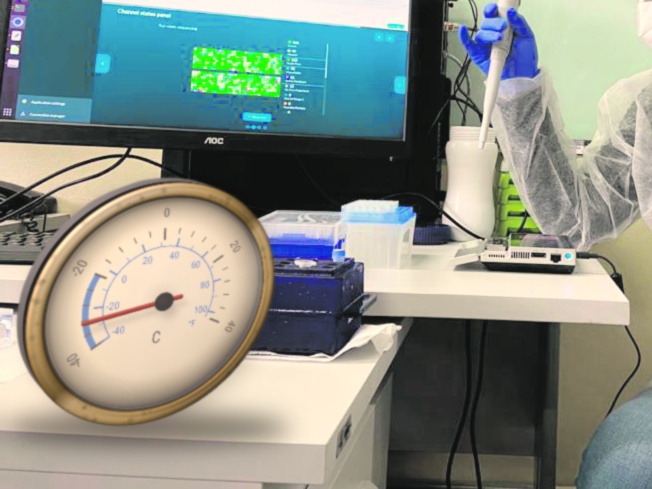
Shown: -32 °C
